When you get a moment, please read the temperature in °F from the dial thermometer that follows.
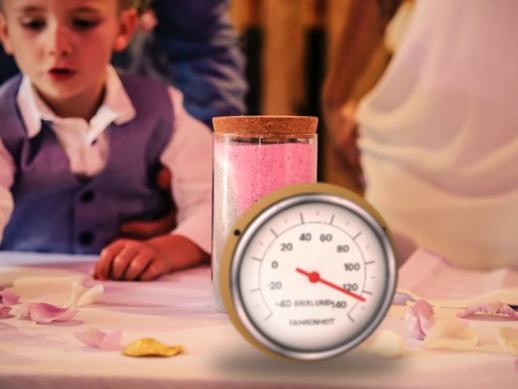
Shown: 125 °F
